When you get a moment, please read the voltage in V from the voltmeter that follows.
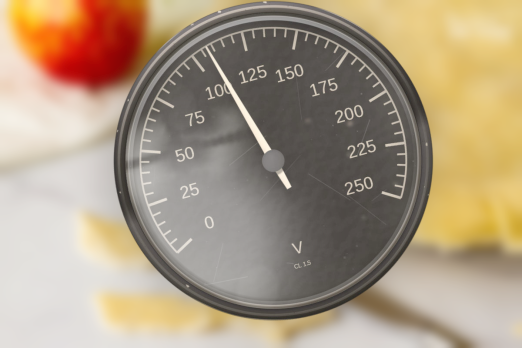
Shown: 107.5 V
